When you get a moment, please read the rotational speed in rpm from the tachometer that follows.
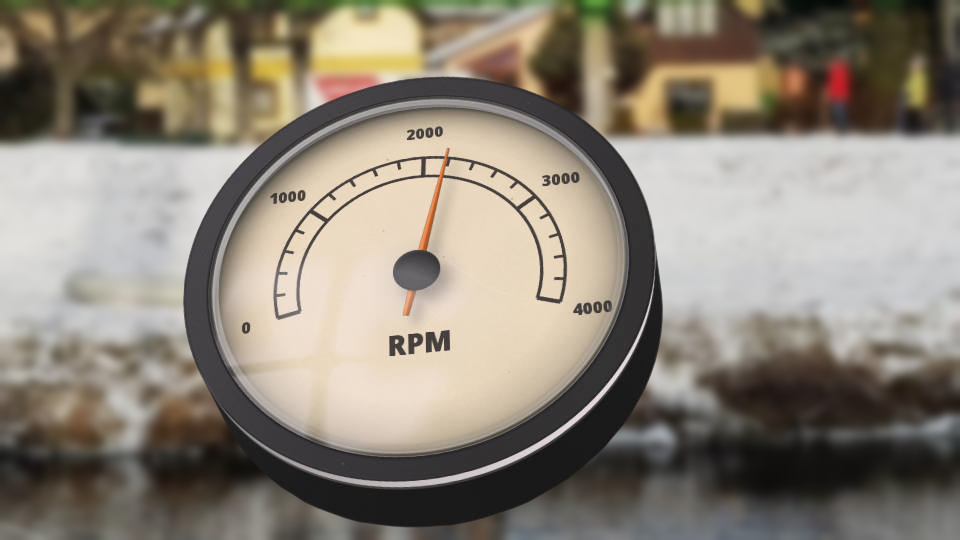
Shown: 2200 rpm
